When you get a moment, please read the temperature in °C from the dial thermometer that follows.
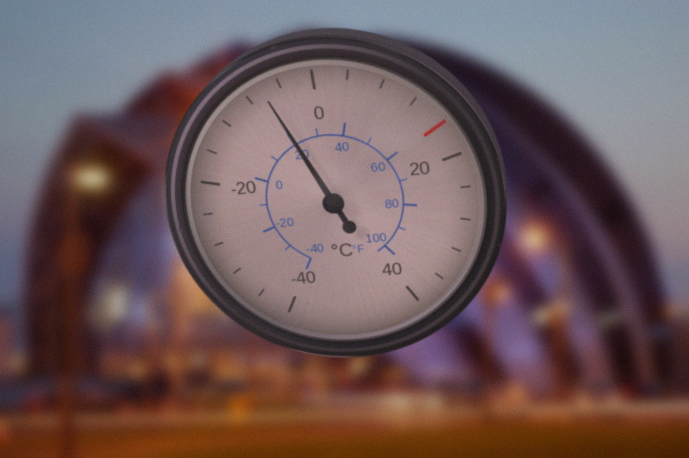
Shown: -6 °C
